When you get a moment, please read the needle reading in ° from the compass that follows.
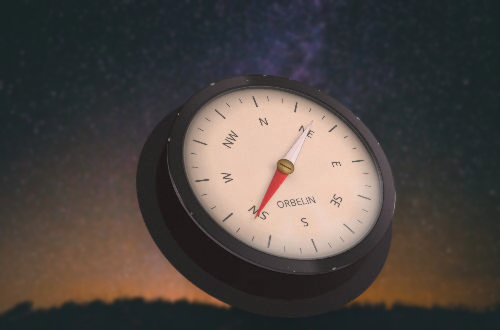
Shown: 225 °
